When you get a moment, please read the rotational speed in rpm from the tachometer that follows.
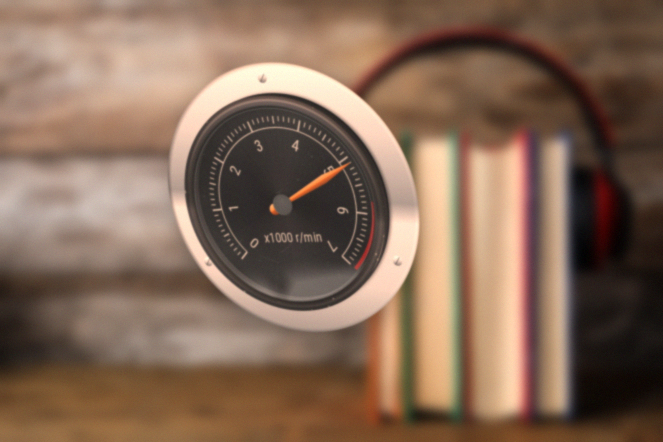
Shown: 5100 rpm
